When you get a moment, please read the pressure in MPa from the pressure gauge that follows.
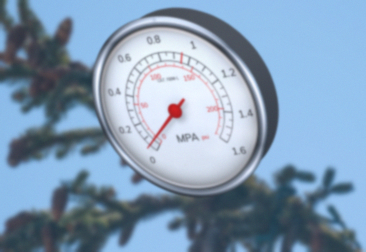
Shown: 0.05 MPa
